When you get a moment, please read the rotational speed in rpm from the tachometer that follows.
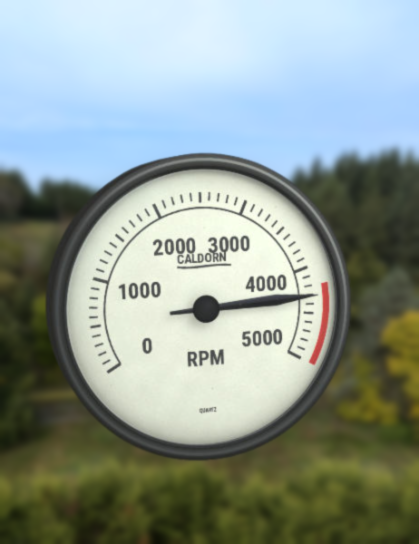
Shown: 4300 rpm
